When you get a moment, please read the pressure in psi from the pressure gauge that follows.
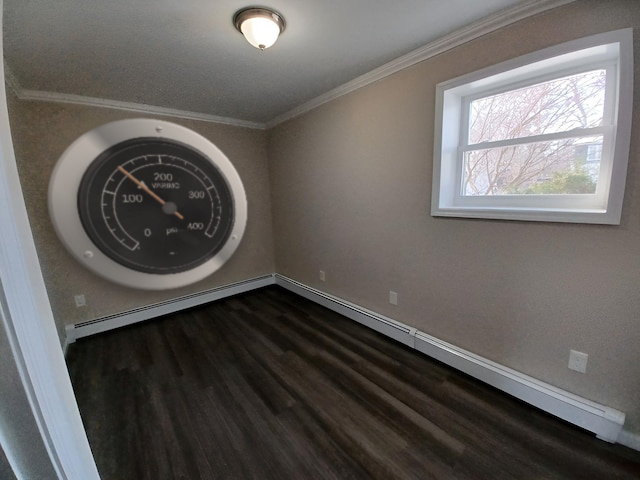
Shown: 140 psi
